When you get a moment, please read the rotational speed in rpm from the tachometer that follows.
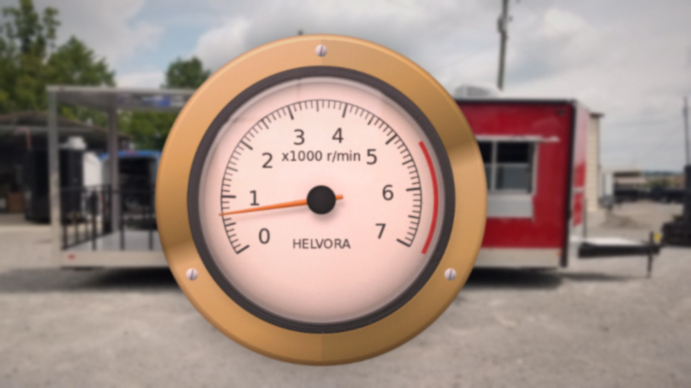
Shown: 700 rpm
